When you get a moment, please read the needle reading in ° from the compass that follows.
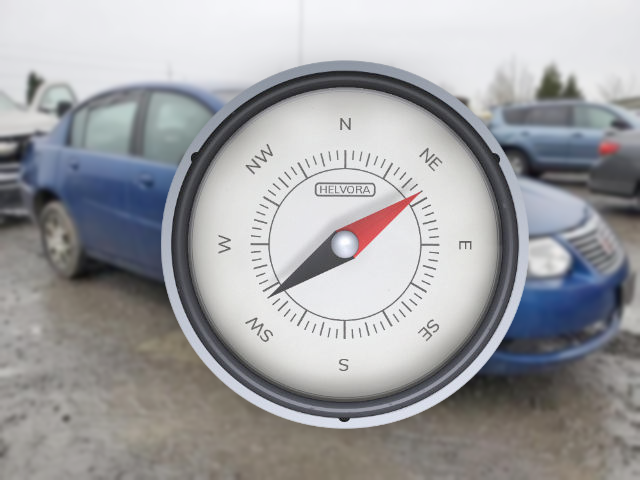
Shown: 55 °
